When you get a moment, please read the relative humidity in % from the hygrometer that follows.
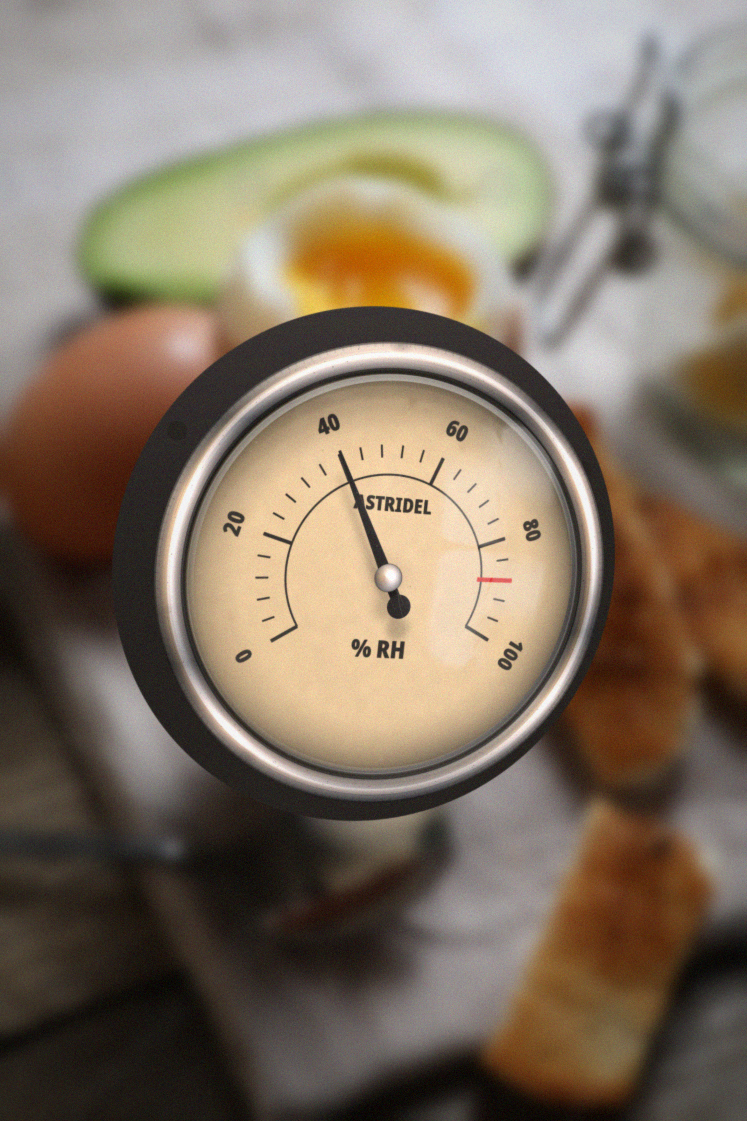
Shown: 40 %
